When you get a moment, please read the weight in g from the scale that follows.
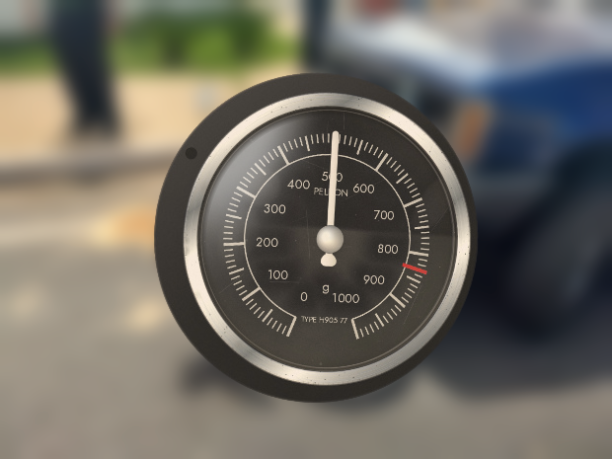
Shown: 500 g
